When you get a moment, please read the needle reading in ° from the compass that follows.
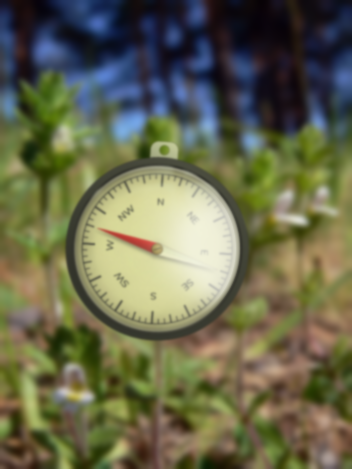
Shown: 285 °
